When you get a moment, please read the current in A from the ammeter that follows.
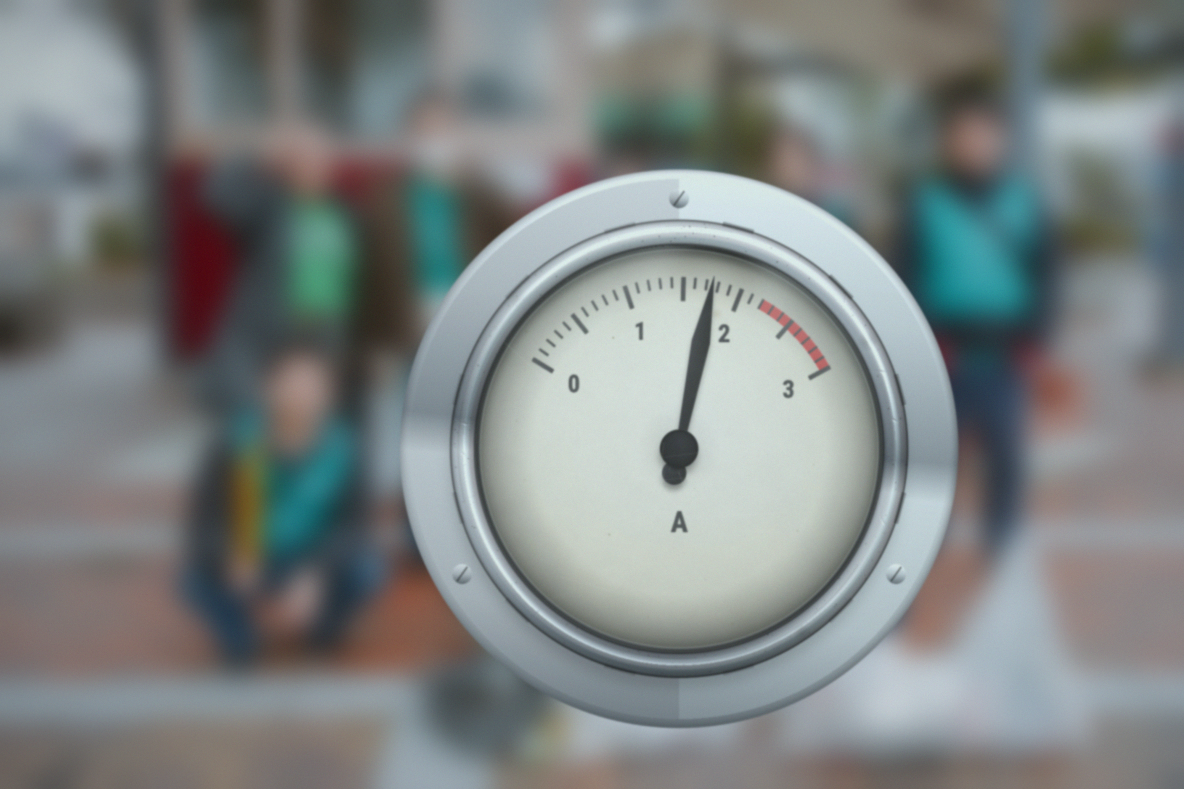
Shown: 1.75 A
